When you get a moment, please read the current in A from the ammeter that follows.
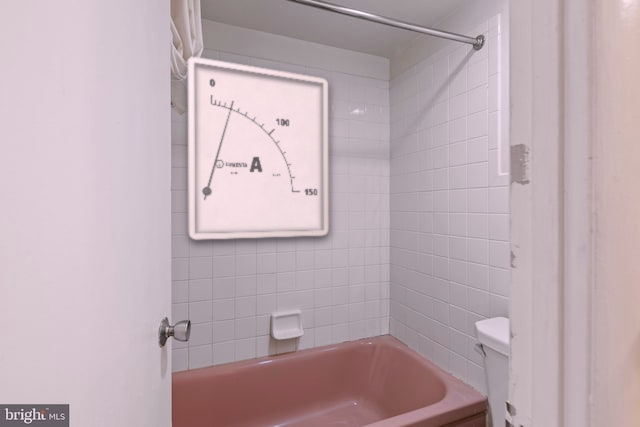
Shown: 50 A
